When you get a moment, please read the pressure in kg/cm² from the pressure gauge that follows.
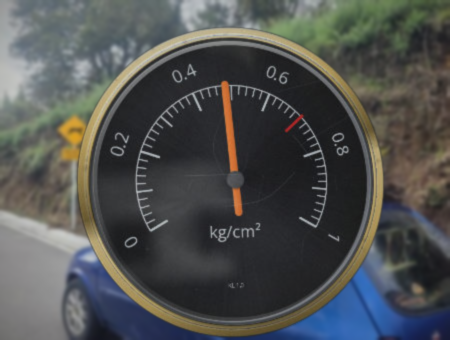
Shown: 0.48 kg/cm²
